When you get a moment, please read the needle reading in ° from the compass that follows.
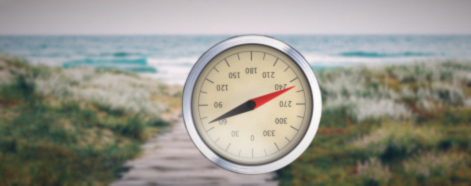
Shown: 247.5 °
